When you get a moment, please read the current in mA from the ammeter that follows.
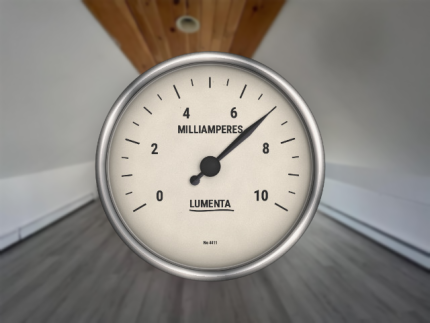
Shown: 7 mA
